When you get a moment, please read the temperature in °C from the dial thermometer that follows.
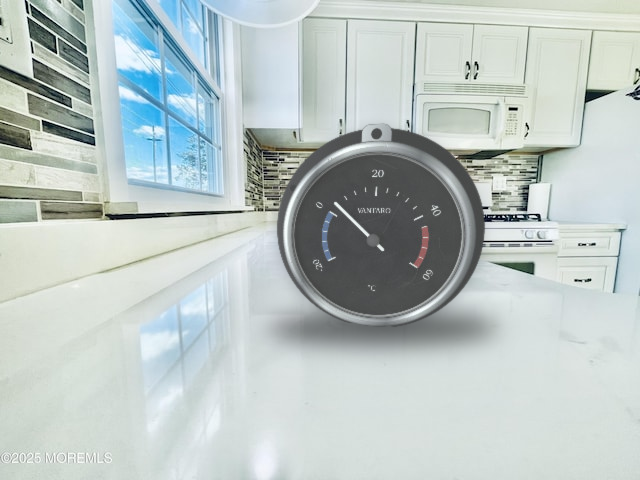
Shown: 4 °C
